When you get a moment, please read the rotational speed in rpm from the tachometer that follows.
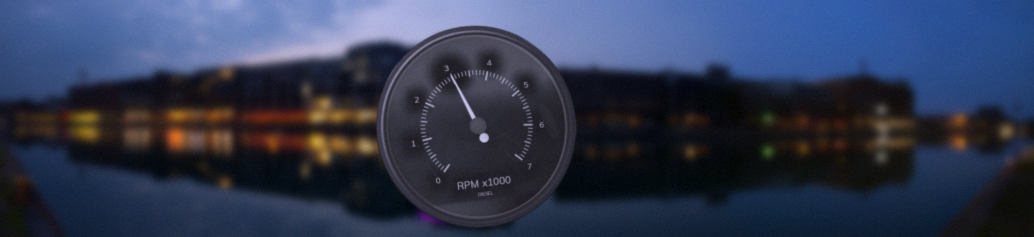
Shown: 3000 rpm
